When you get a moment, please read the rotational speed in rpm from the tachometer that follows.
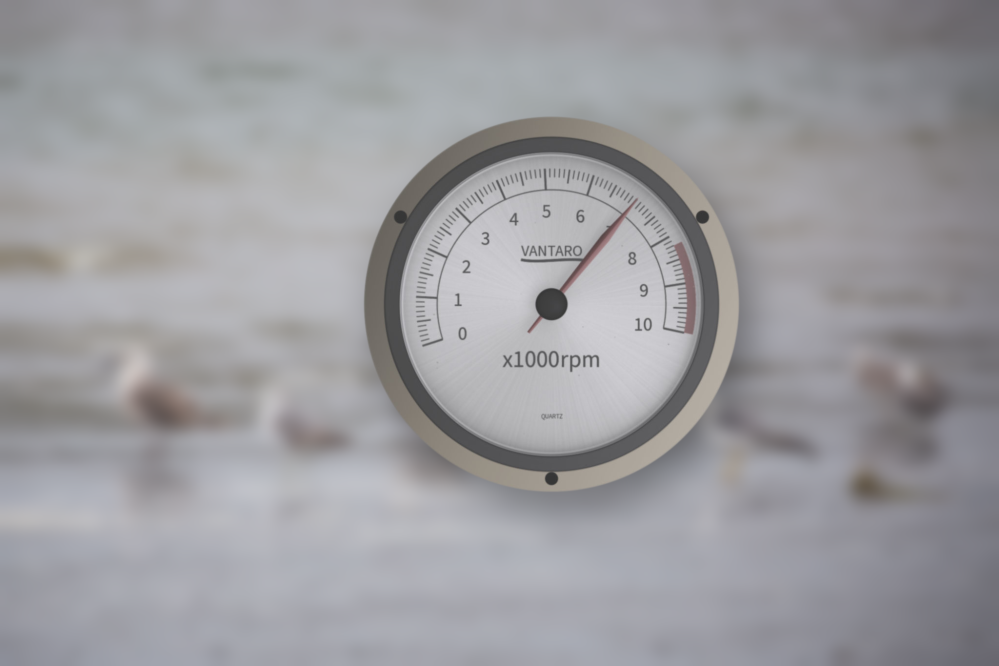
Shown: 7000 rpm
